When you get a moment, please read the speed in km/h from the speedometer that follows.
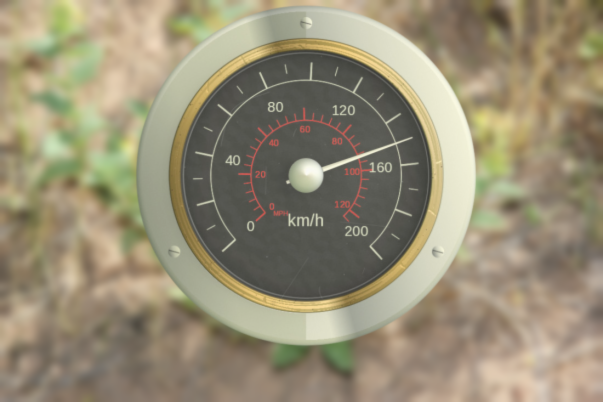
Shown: 150 km/h
